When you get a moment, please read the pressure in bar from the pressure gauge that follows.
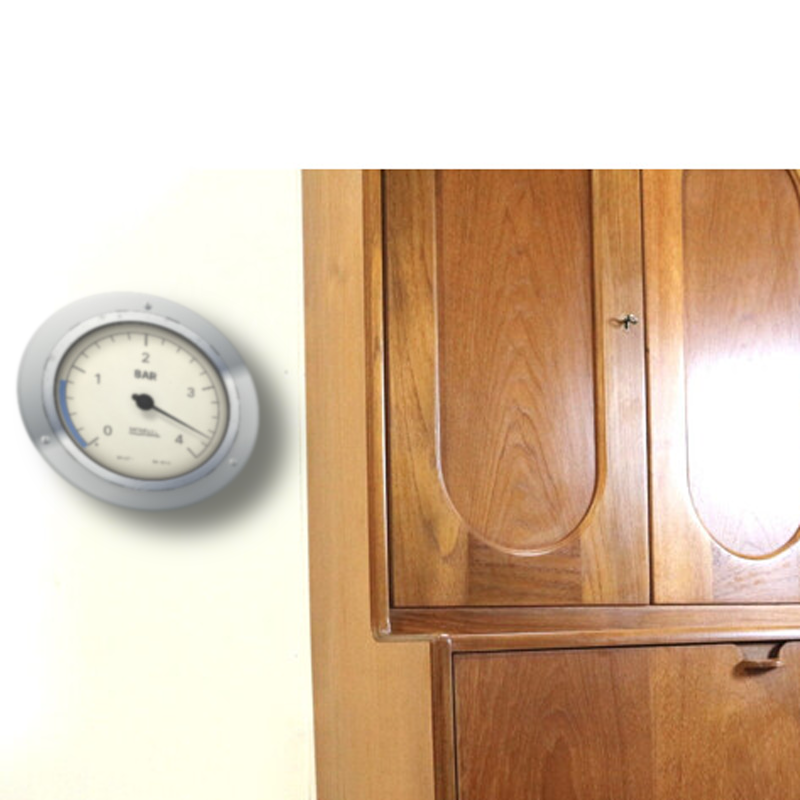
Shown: 3.7 bar
